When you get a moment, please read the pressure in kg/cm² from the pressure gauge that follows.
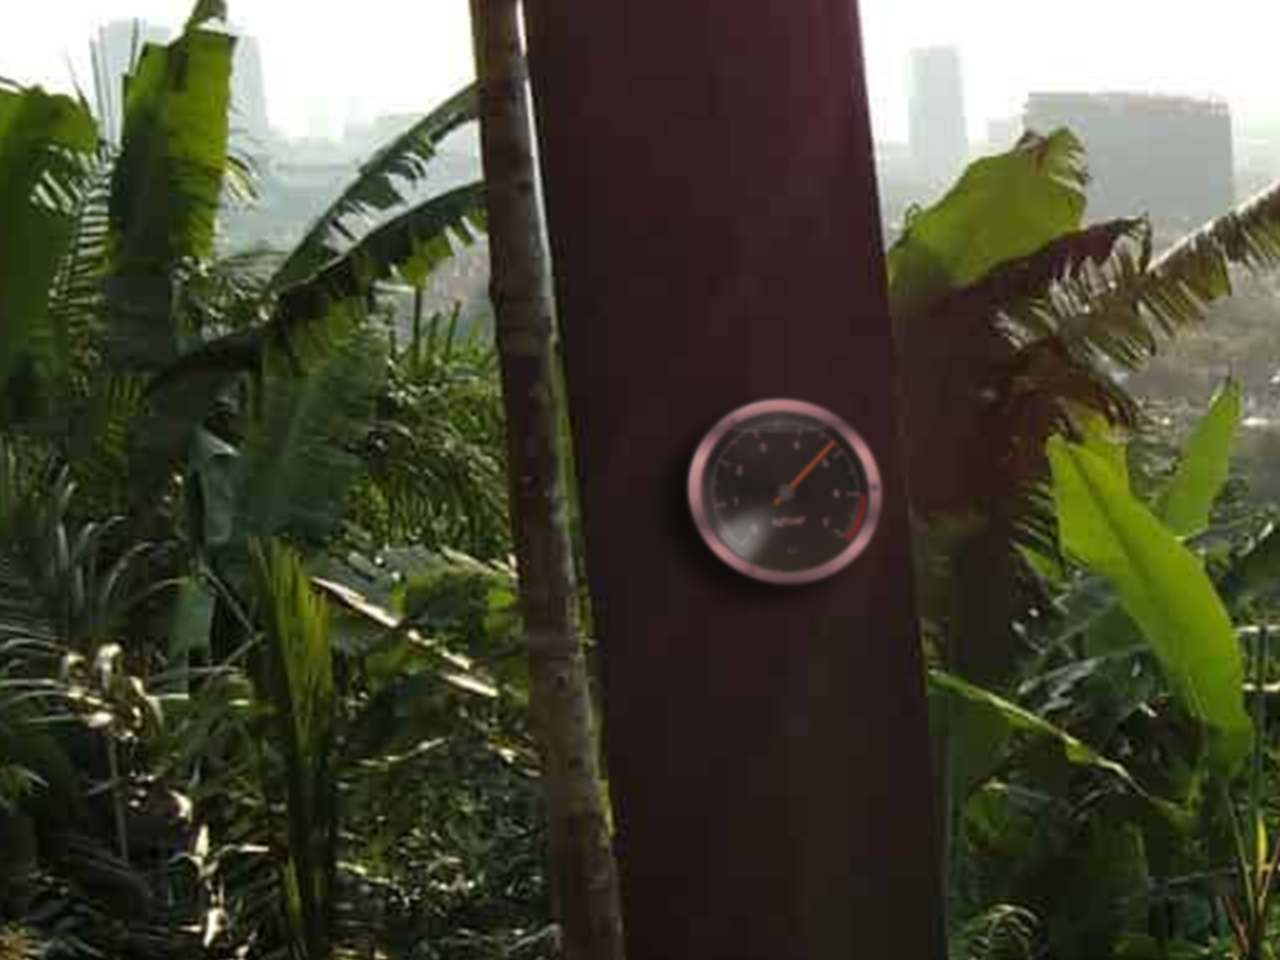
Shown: 4.75 kg/cm²
